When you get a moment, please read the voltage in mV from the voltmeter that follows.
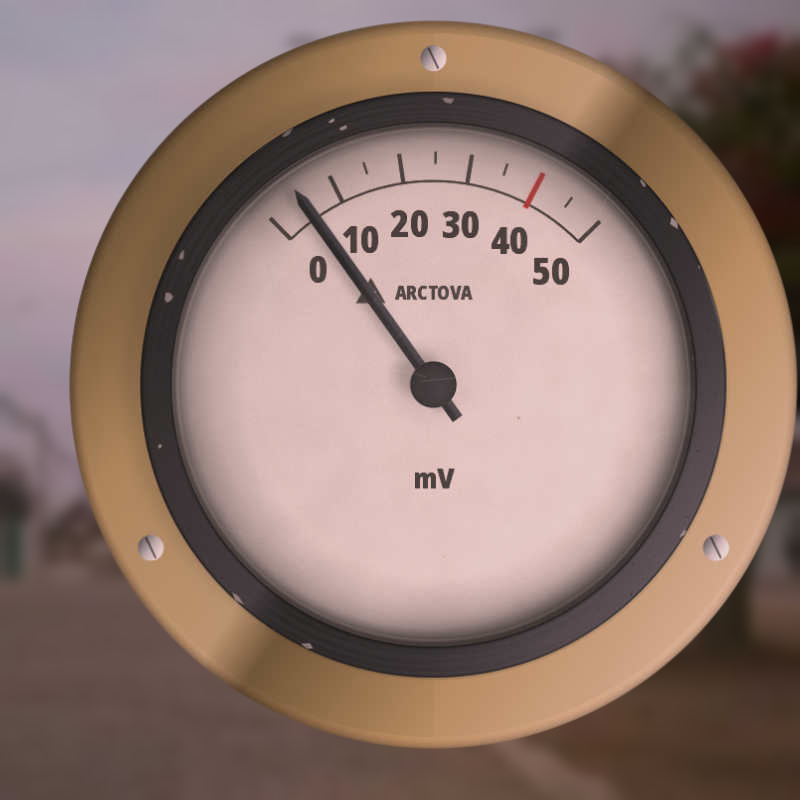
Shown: 5 mV
